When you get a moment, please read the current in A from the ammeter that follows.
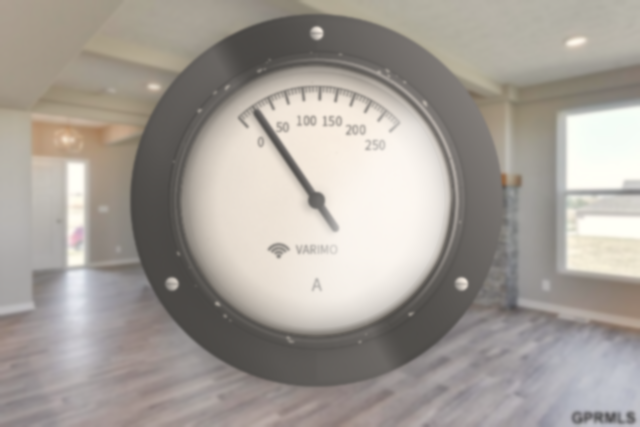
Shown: 25 A
